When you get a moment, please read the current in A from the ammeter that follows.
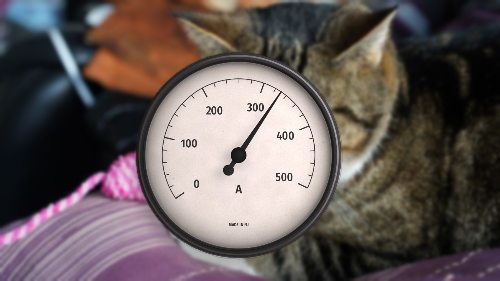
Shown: 330 A
